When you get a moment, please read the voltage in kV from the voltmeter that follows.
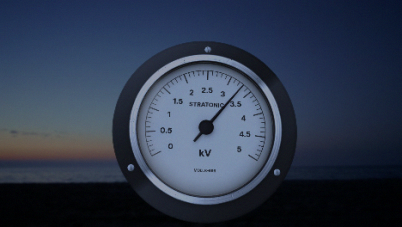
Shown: 3.3 kV
